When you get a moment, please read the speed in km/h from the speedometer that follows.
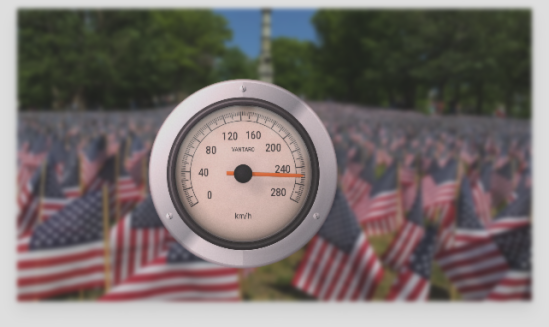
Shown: 250 km/h
